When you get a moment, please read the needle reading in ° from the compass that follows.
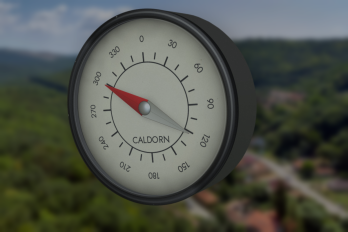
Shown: 300 °
